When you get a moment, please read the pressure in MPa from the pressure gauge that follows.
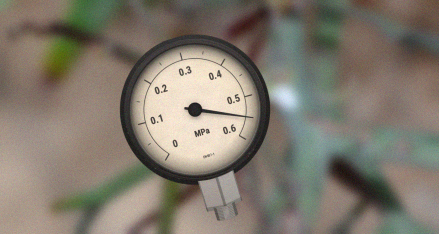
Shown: 0.55 MPa
